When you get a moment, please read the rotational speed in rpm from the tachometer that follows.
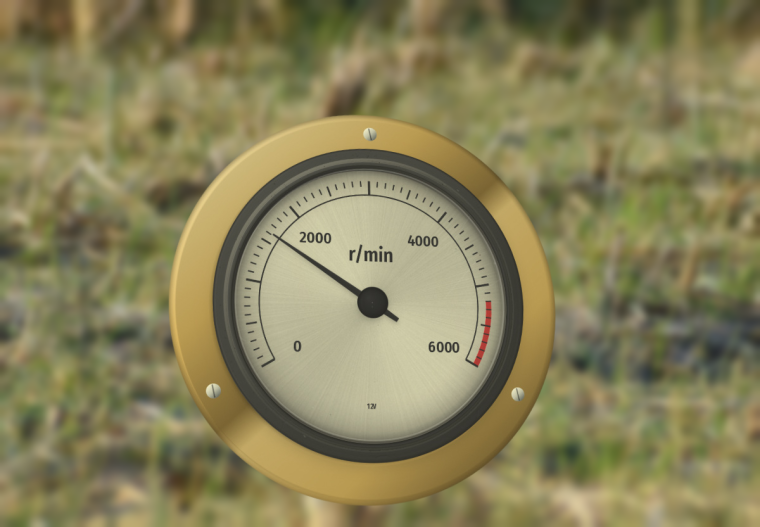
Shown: 1600 rpm
